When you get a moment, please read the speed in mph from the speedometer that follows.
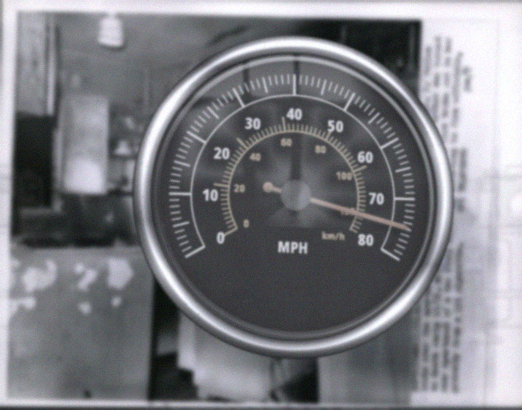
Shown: 75 mph
